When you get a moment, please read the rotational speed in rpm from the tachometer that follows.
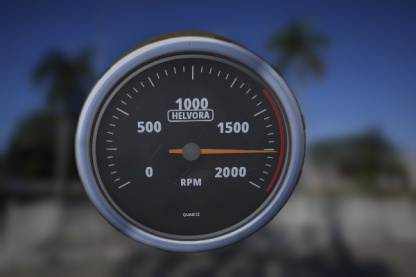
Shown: 1750 rpm
